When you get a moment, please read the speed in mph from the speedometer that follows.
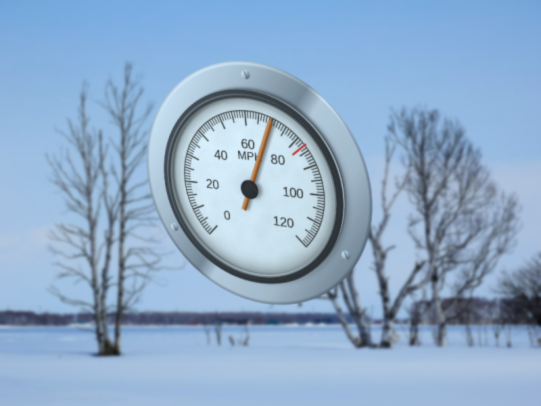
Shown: 70 mph
